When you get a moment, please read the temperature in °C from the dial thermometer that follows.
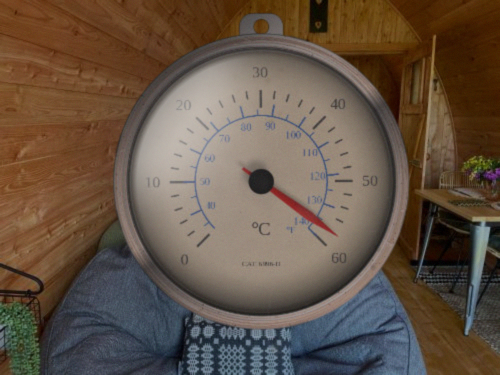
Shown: 58 °C
